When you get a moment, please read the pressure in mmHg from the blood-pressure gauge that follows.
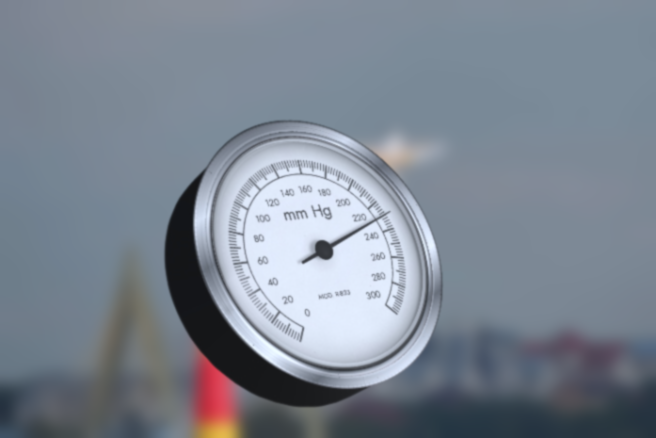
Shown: 230 mmHg
